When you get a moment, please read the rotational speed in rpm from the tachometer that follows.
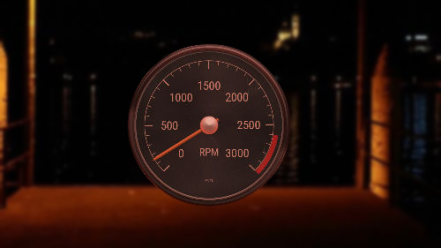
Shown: 150 rpm
